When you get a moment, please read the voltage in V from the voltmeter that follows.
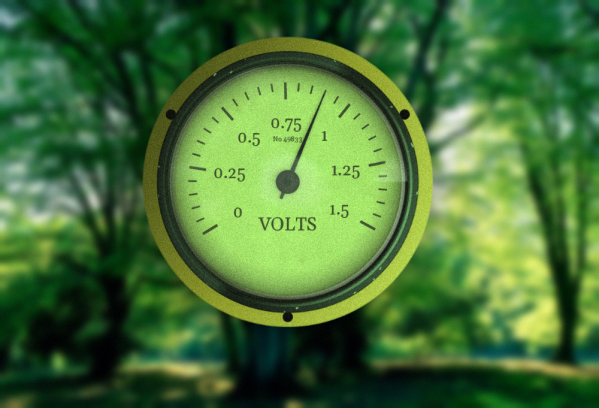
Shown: 0.9 V
